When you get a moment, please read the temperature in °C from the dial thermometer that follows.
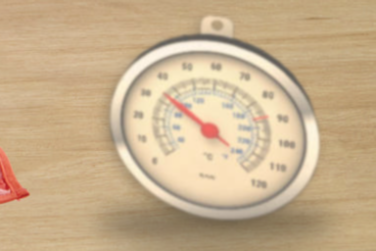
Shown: 35 °C
